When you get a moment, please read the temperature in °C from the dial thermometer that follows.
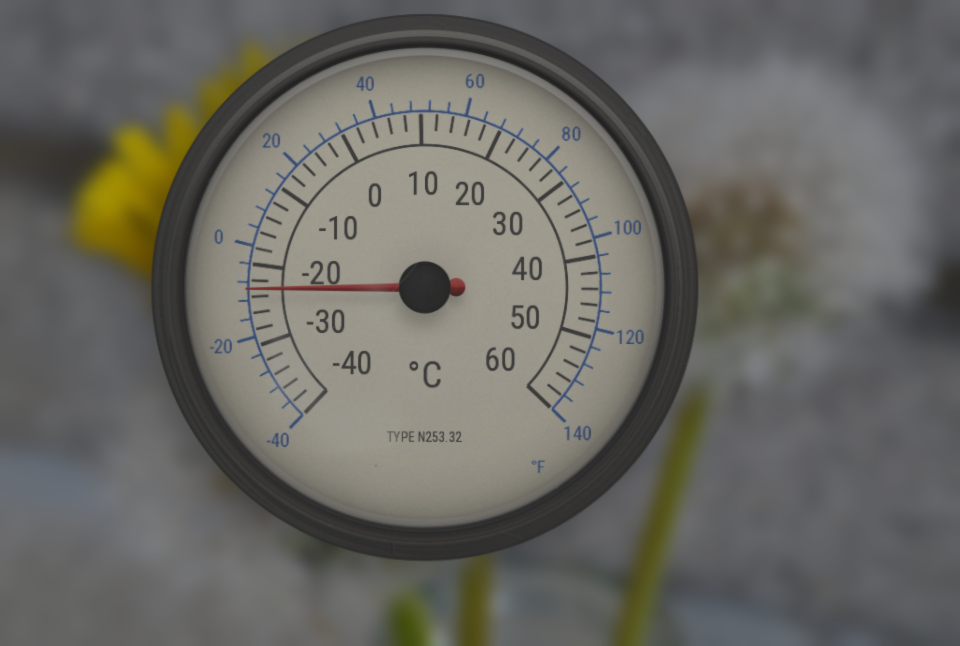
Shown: -23 °C
